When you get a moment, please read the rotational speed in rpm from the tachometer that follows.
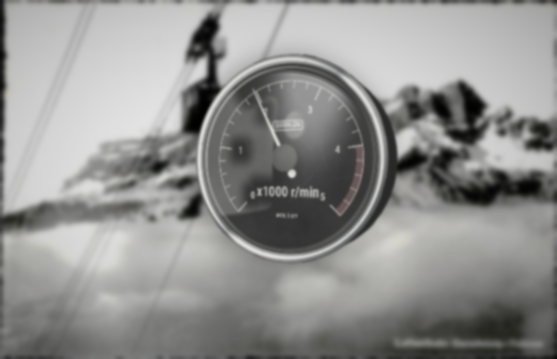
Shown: 2000 rpm
